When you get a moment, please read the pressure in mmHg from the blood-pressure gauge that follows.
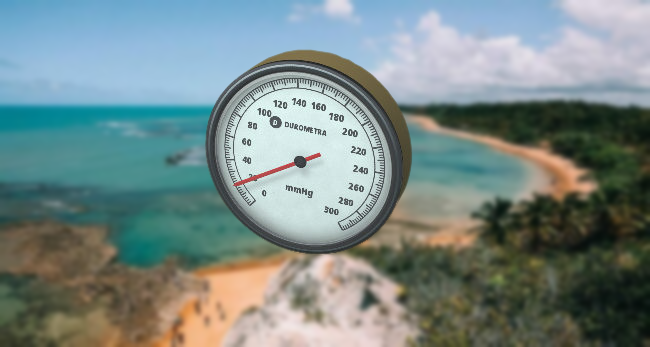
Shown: 20 mmHg
